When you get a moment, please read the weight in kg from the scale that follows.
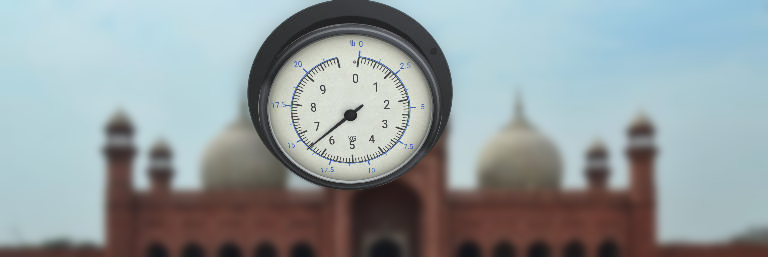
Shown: 6.5 kg
